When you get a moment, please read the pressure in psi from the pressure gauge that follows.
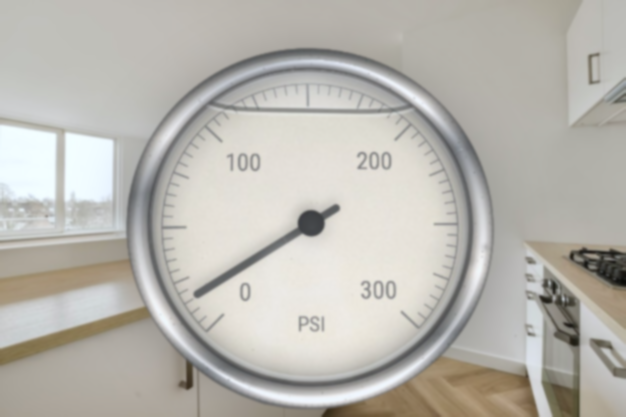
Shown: 15 psi
